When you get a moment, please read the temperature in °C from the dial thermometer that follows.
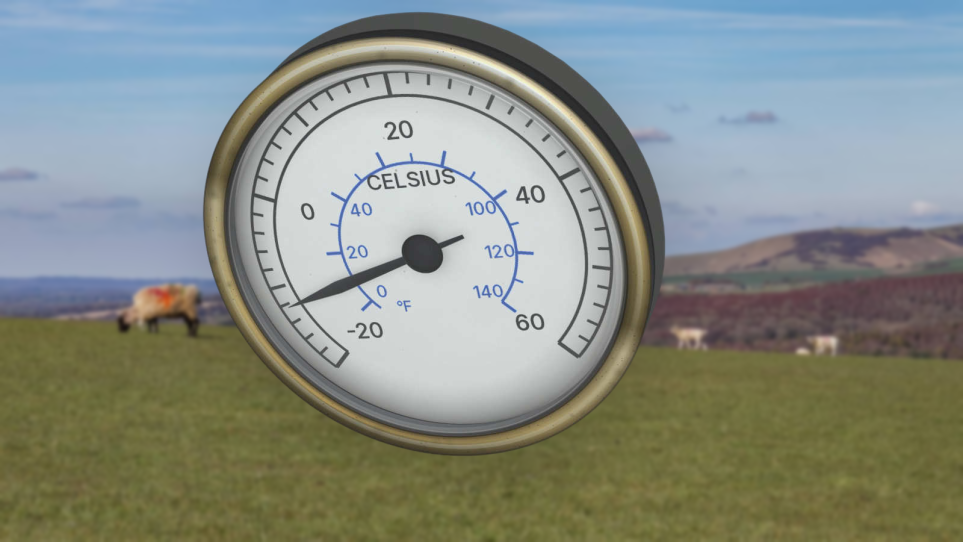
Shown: -12 °C
